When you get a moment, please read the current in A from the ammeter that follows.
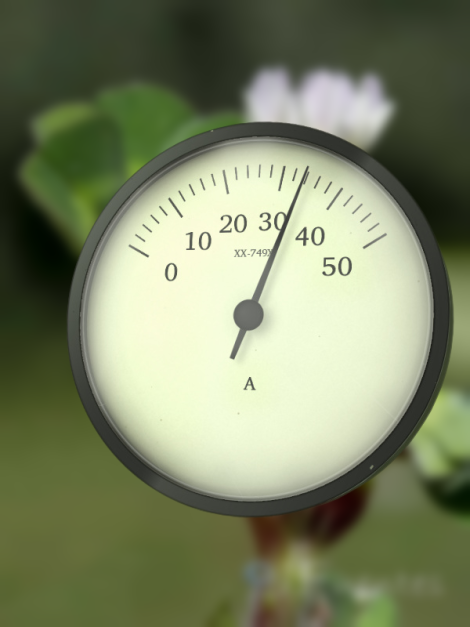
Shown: 34 A
